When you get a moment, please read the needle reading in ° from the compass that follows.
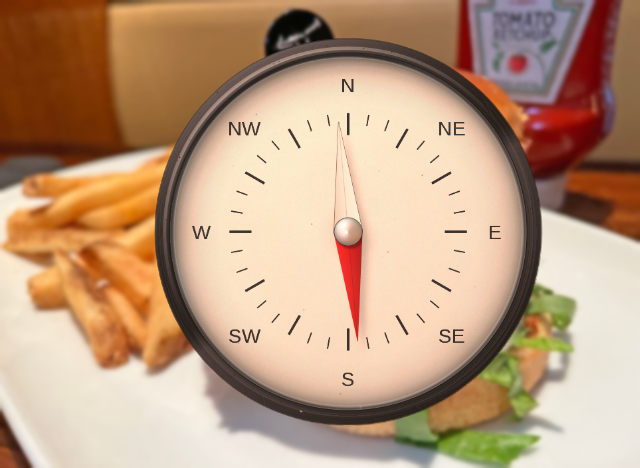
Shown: 175 °
